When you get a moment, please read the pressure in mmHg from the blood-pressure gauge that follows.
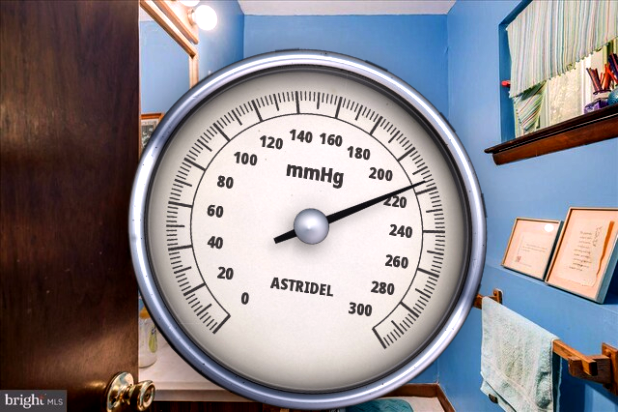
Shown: 216 mmHg
